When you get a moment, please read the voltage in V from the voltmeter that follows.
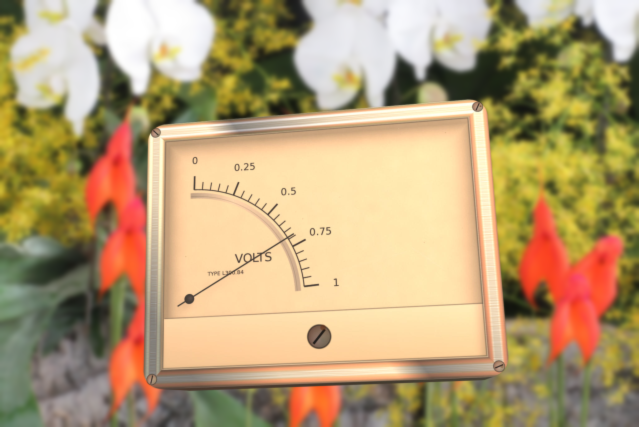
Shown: 0.7 V
